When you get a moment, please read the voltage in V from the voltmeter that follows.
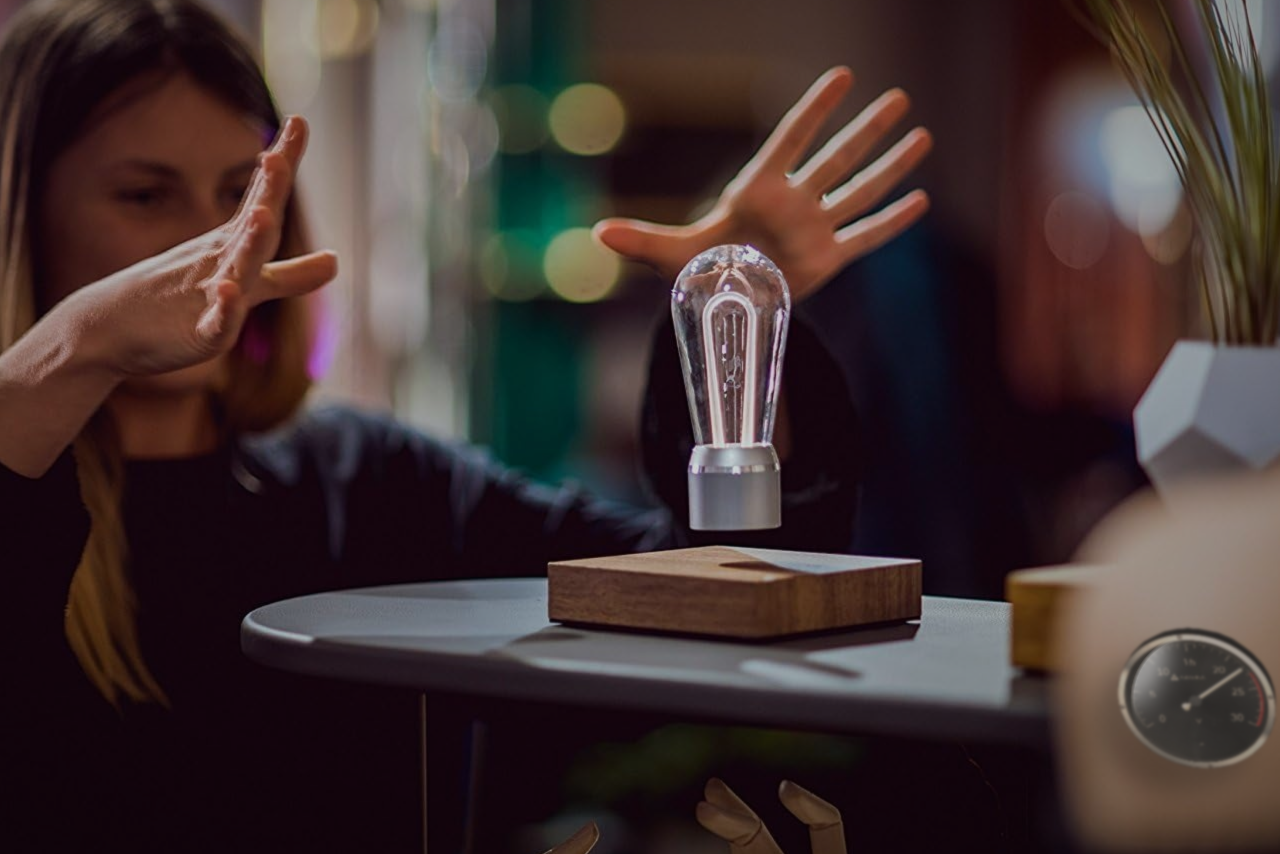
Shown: 22 V
